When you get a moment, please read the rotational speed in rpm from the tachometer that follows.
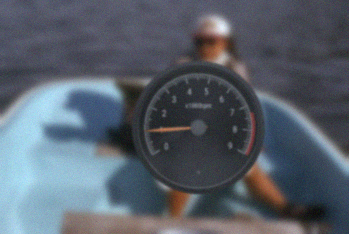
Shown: 1000 rpm
